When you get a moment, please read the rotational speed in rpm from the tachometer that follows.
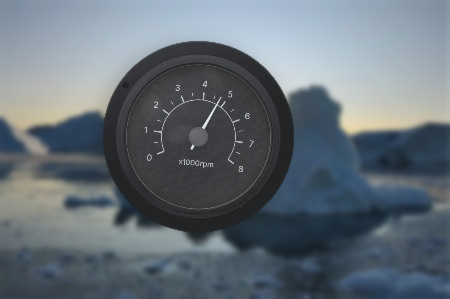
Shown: 4750 rpm
